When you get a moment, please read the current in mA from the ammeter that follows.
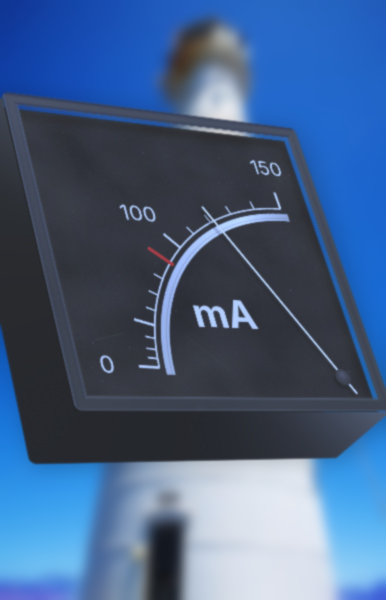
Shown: 120 mA
